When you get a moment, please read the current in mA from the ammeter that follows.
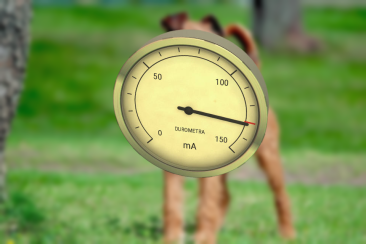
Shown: 130 mA
